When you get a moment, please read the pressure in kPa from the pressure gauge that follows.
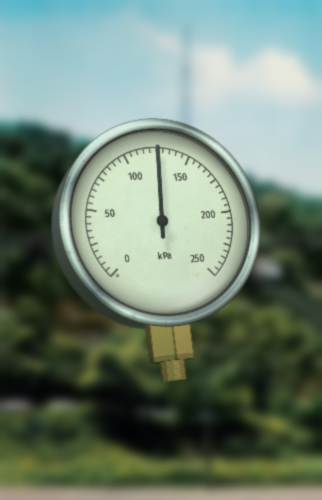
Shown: 125 kPa
